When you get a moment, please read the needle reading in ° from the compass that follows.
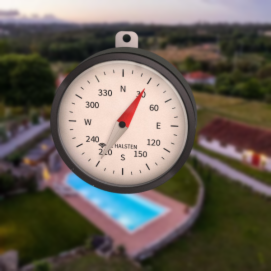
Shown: 30 °
